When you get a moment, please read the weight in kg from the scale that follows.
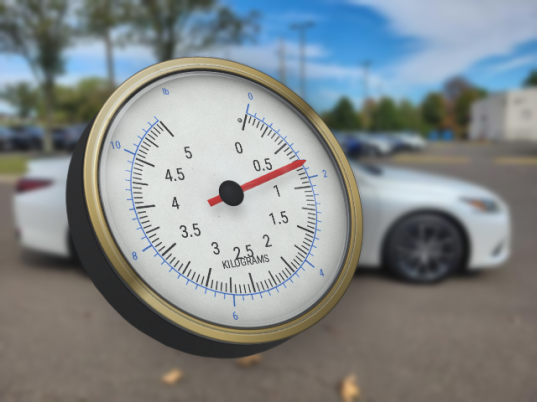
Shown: 0.75 kg
